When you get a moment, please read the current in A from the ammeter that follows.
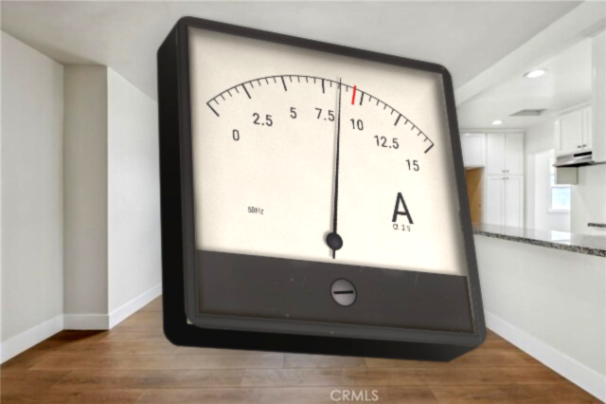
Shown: 8.5 A
